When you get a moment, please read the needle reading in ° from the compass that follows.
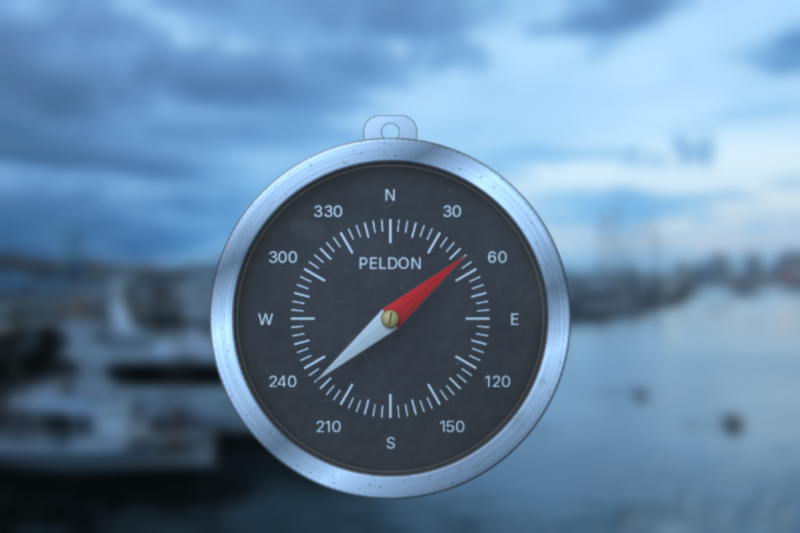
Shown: 50 °
